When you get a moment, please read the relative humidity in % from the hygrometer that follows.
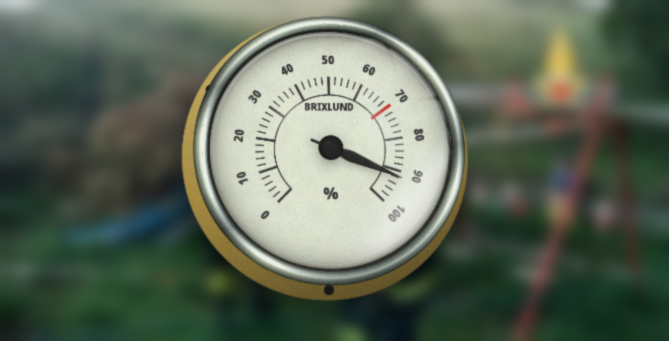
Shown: 92 %
